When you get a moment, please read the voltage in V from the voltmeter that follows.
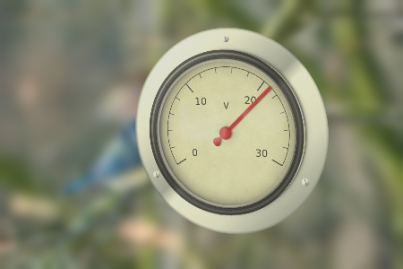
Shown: 21 V
